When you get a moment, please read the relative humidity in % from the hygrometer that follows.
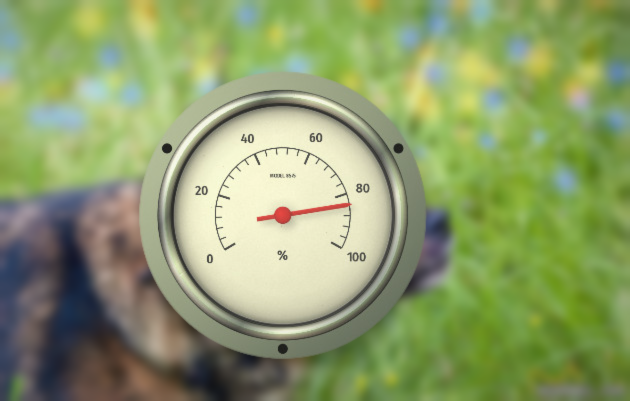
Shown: 84 %
